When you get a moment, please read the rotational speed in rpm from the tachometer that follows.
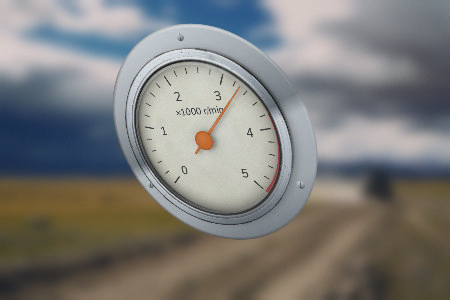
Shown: 3300 rpm
